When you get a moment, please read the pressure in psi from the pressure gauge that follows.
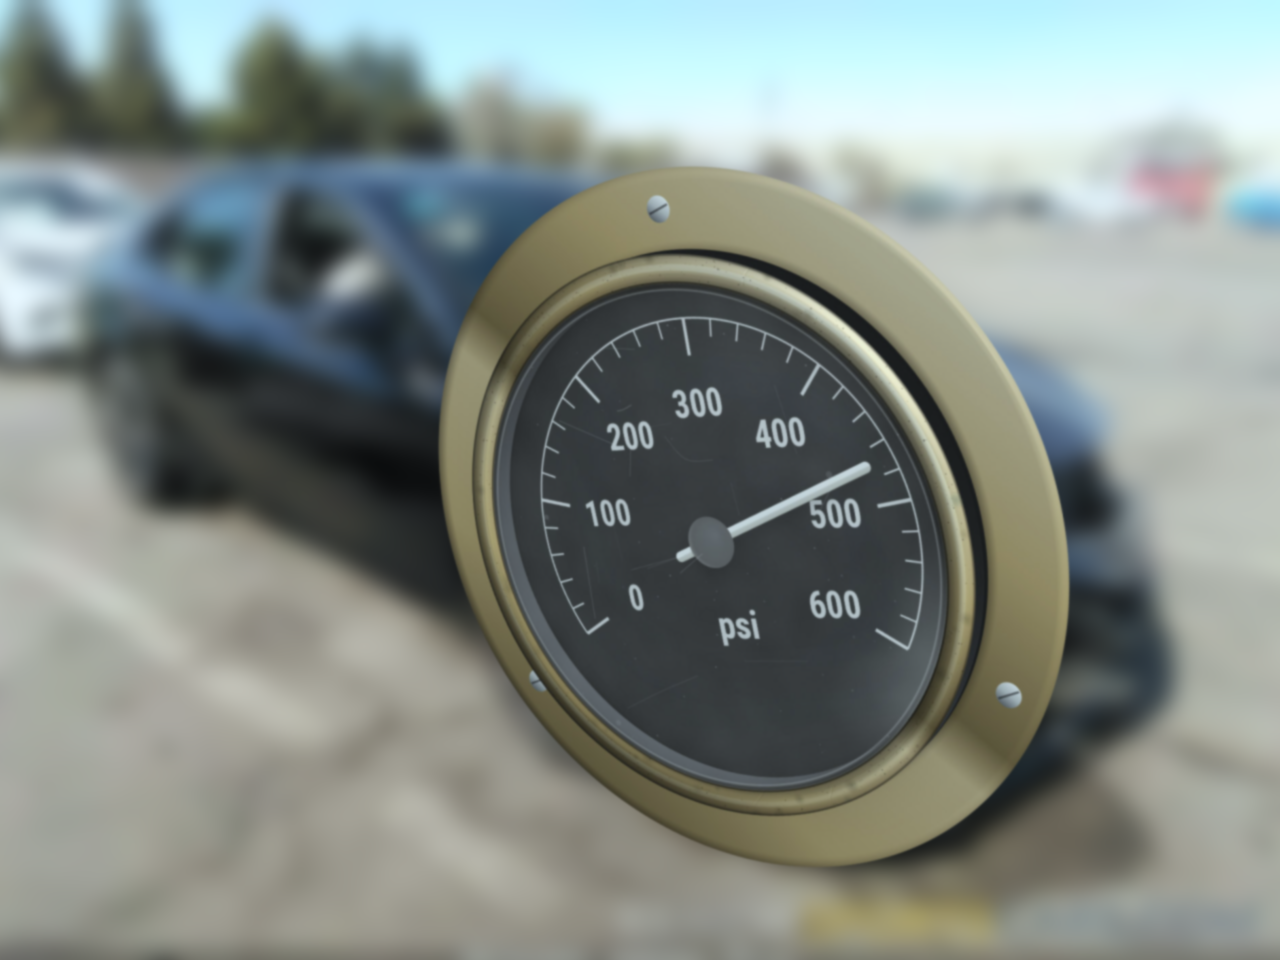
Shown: 470 psi
